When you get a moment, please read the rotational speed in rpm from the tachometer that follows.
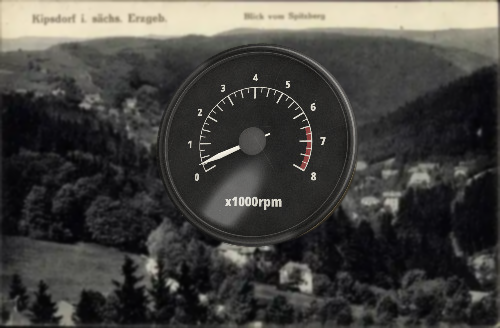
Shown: 250 rpm
